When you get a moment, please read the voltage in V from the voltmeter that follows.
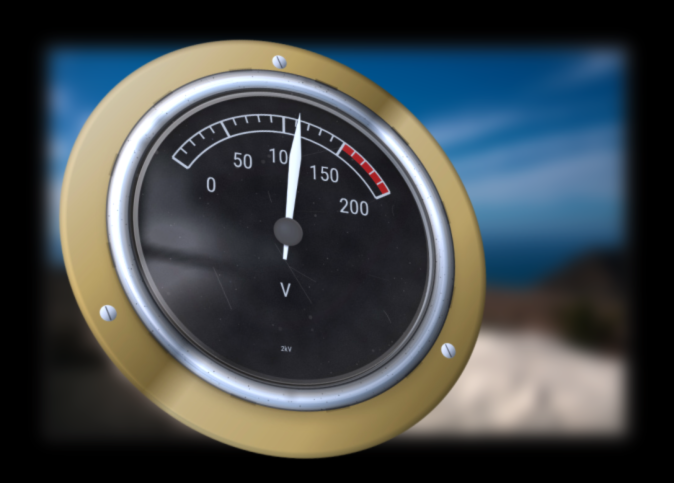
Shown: 110 V
